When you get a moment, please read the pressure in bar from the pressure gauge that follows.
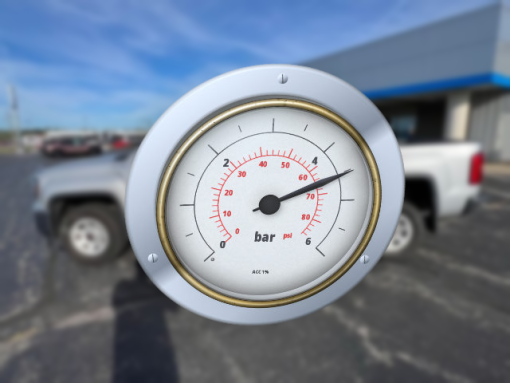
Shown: 4.5 bar
